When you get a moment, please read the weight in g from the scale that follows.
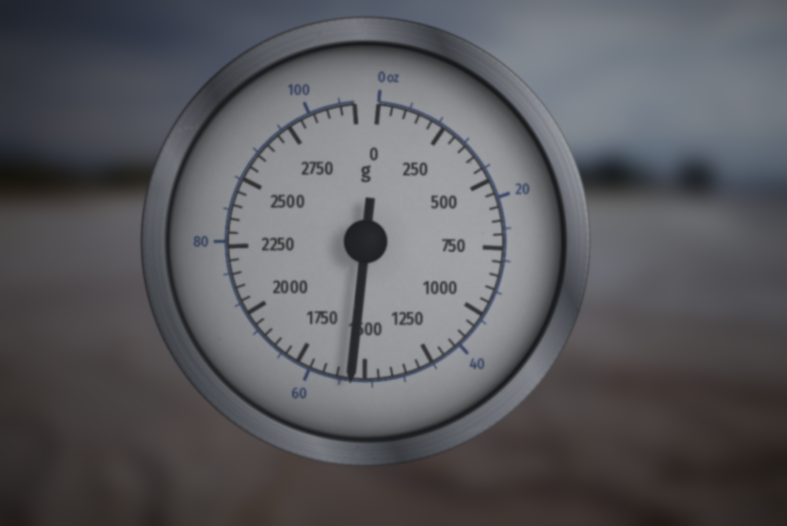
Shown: 1550 g
